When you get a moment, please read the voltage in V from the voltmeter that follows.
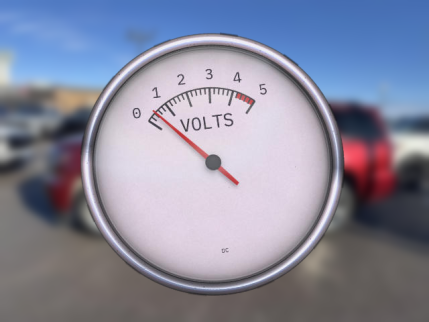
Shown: 0.4 V
